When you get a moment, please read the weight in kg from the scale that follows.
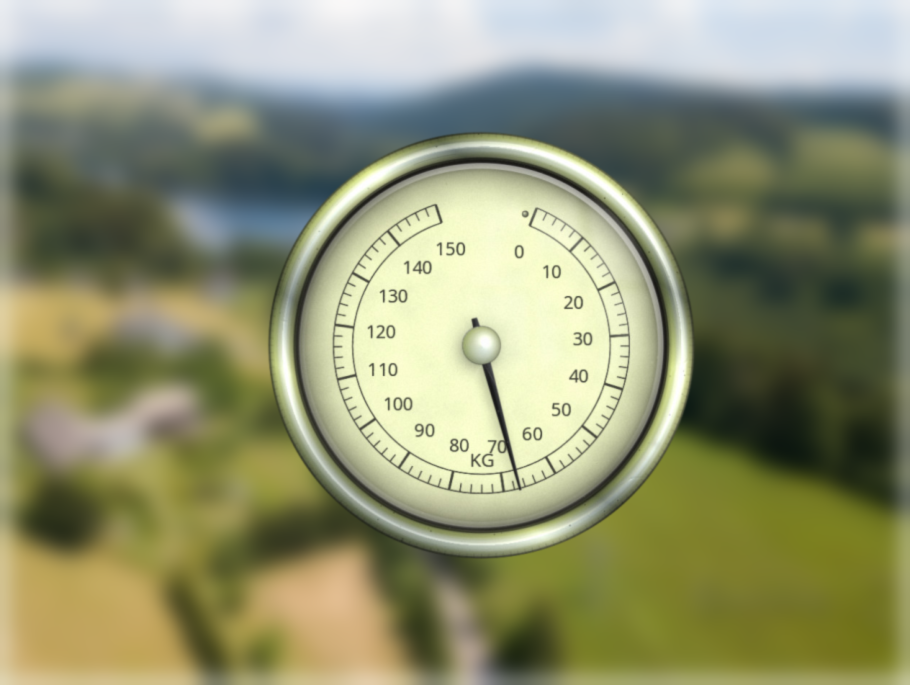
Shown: 67 kg
